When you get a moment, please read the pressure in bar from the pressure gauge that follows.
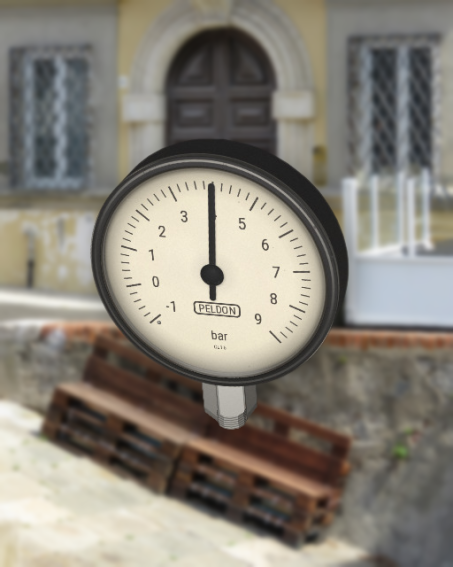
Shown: 4 bar
